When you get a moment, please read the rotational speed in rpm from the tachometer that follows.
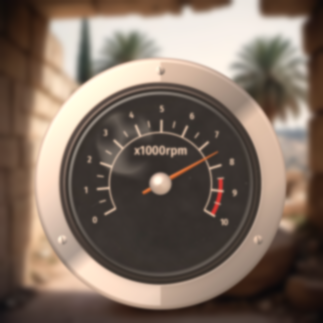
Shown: 7500 rpm
